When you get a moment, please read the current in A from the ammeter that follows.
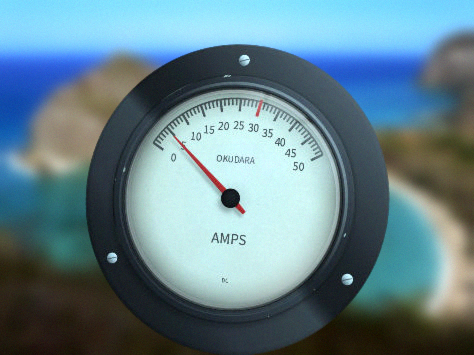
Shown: 5 A
